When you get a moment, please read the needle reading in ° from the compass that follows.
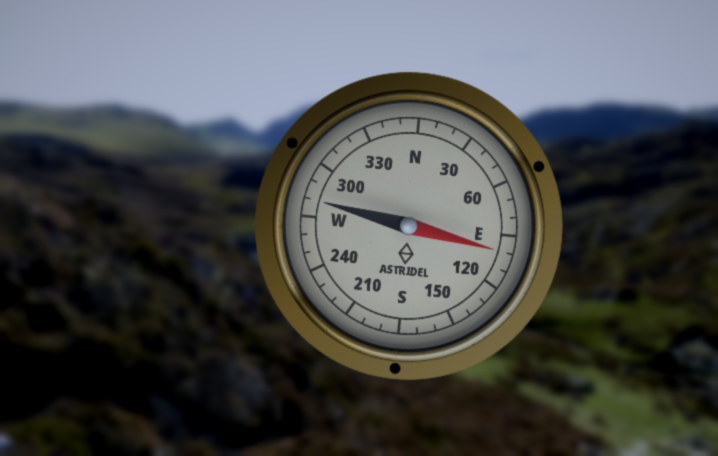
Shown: 100 °
